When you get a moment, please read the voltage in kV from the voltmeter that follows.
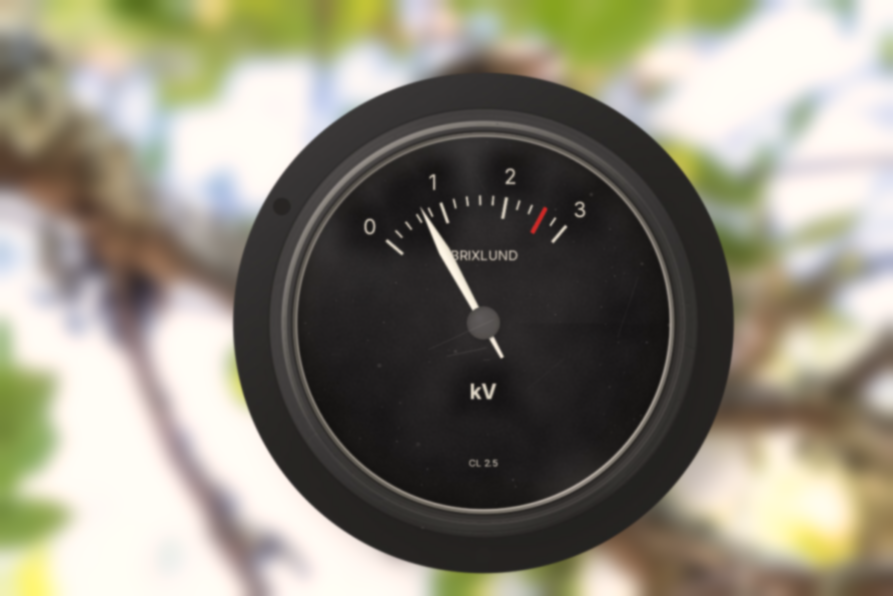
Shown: 0.7 kV
